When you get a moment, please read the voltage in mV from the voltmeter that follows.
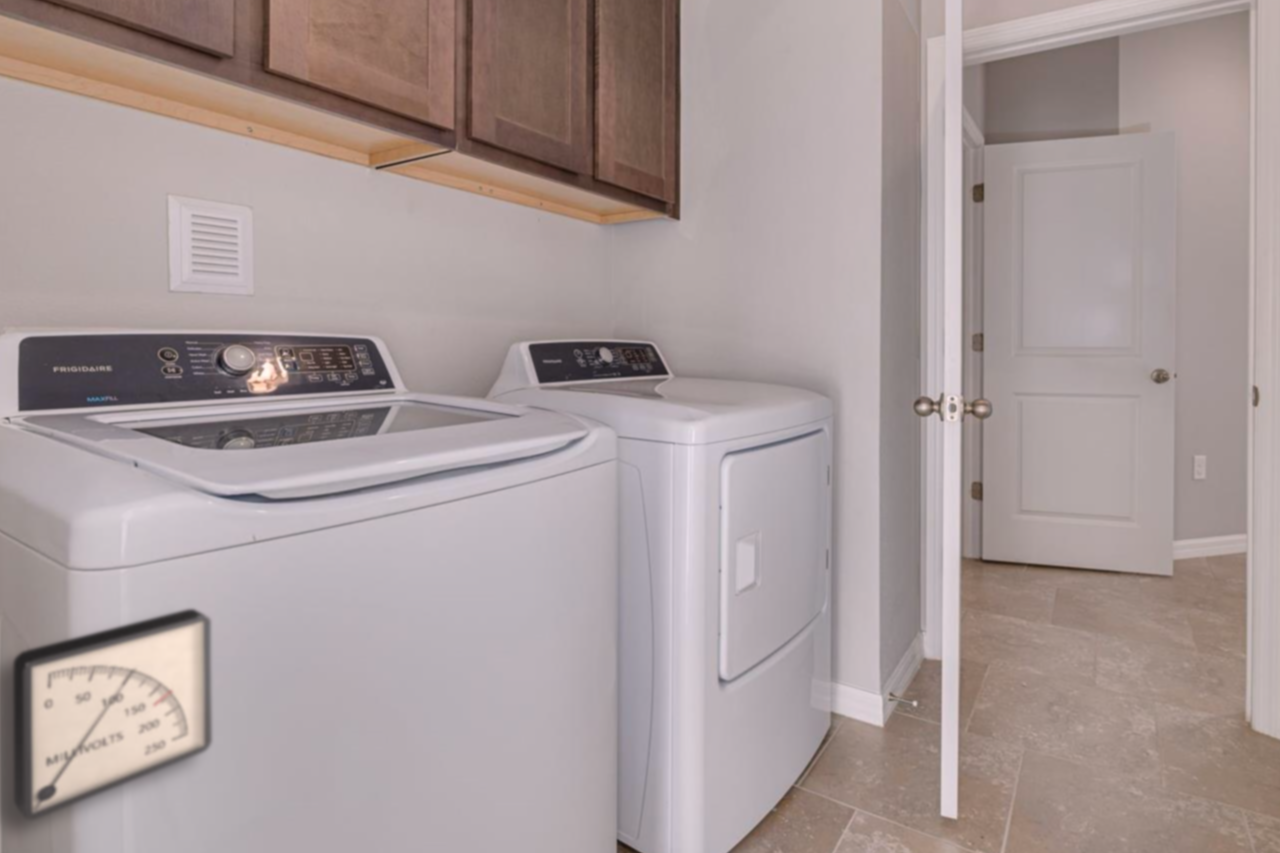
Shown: 100 mV
